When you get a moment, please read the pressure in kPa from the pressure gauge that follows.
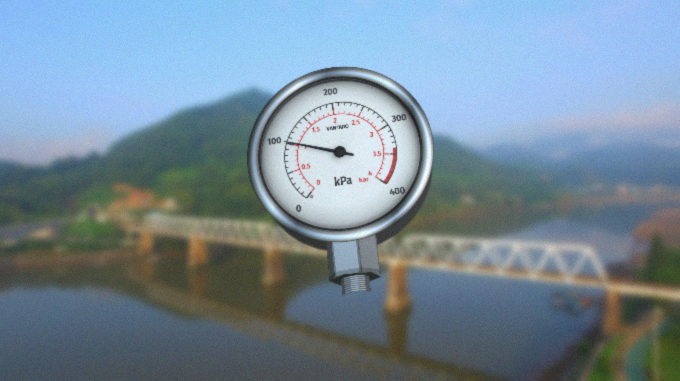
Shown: 100 kPa
